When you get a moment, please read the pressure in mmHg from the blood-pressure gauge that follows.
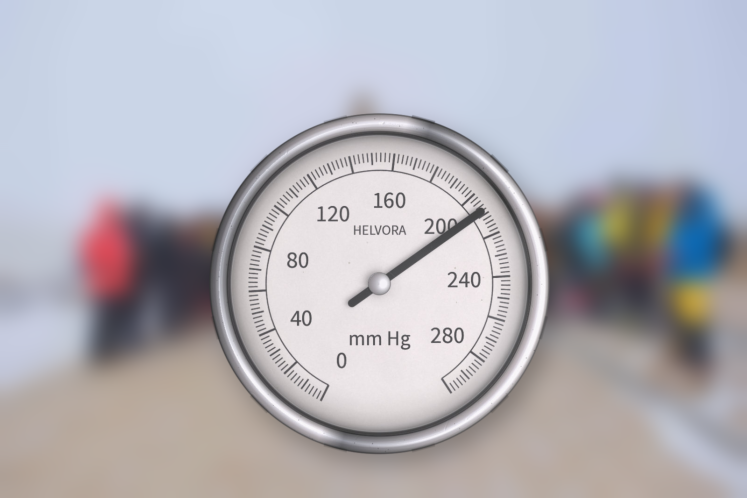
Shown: 208 mmHg
